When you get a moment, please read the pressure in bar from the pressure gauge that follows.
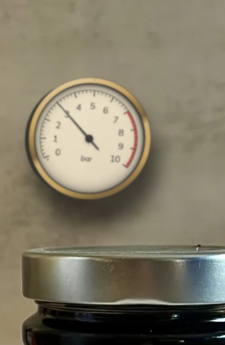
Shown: 3 bar
